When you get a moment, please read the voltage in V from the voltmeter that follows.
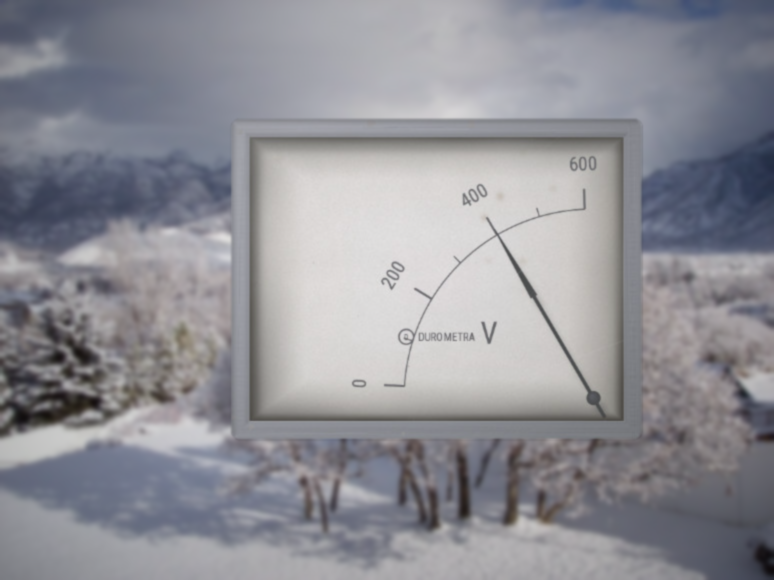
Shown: 400 V
